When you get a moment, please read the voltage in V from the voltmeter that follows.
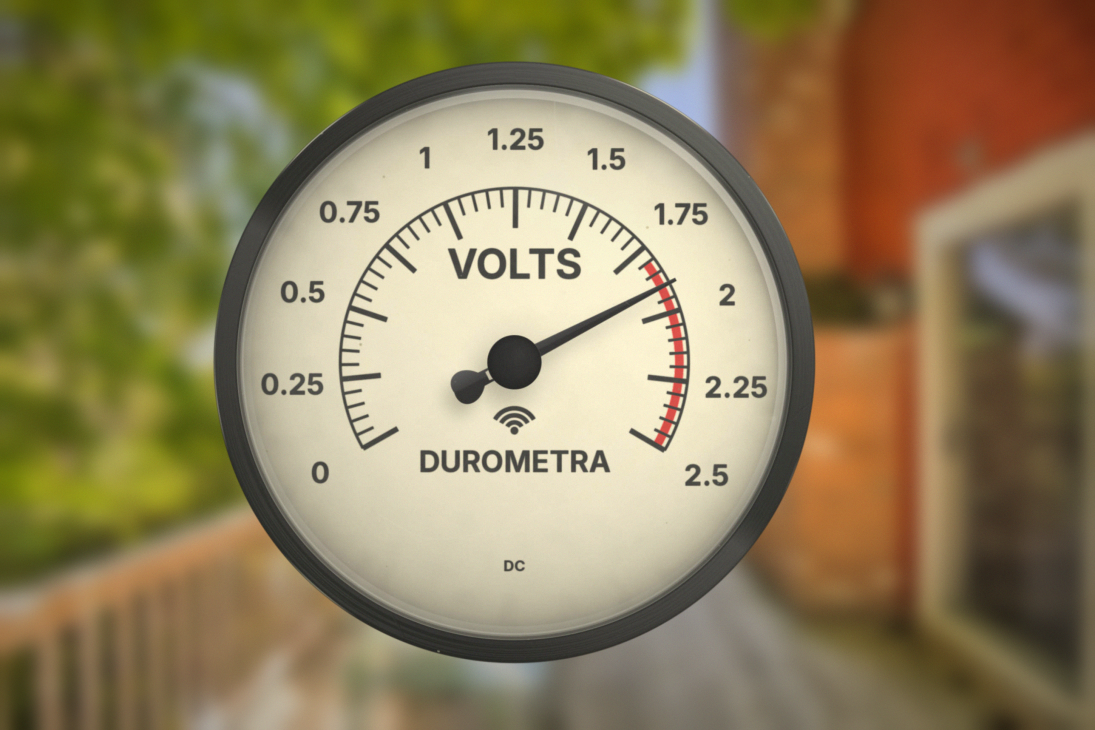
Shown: 1.9 V
